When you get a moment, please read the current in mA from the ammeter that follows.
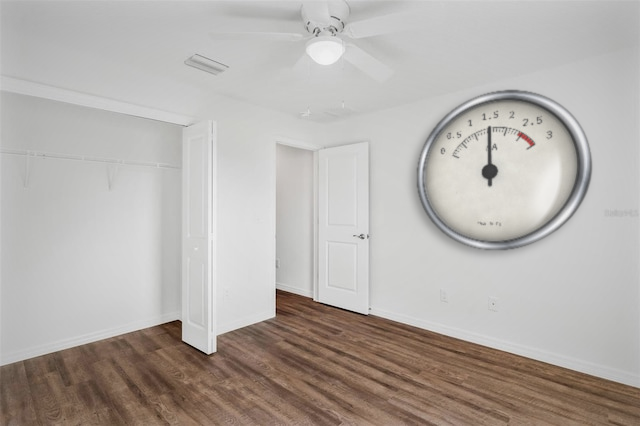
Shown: 1.5 mA
